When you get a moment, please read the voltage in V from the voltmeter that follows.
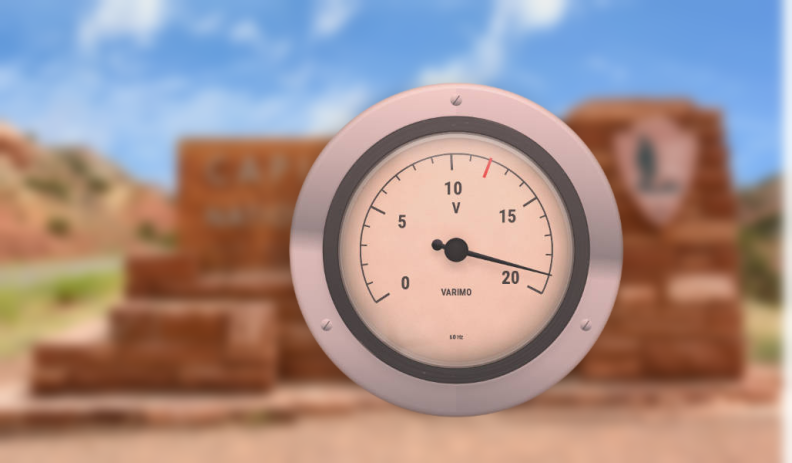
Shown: 19 V
